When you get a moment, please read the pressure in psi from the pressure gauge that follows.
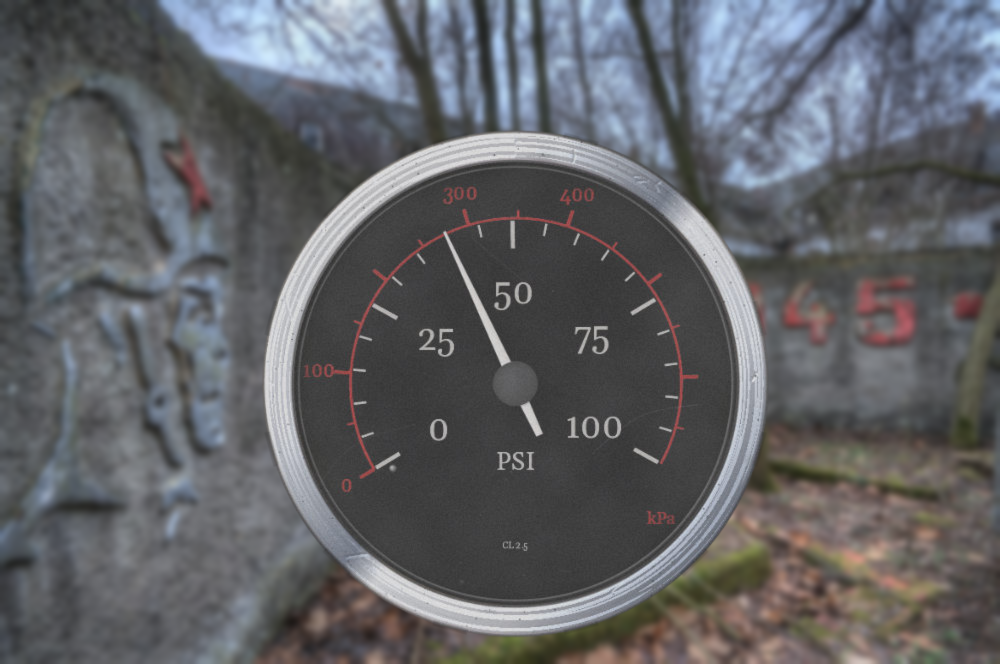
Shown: 40 psi
